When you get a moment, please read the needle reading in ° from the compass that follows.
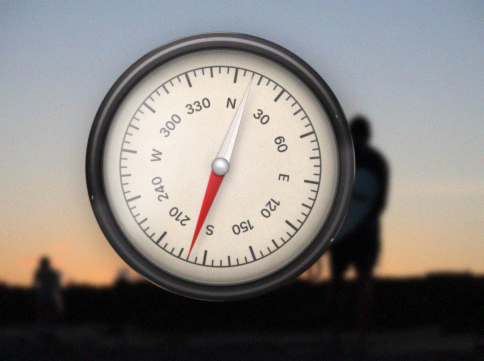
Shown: 190 °
